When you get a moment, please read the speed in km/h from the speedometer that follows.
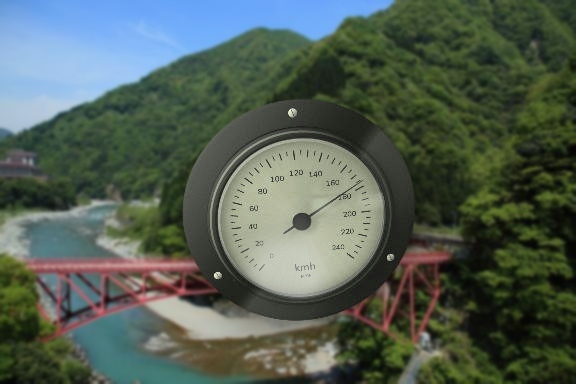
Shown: 175 km/h
